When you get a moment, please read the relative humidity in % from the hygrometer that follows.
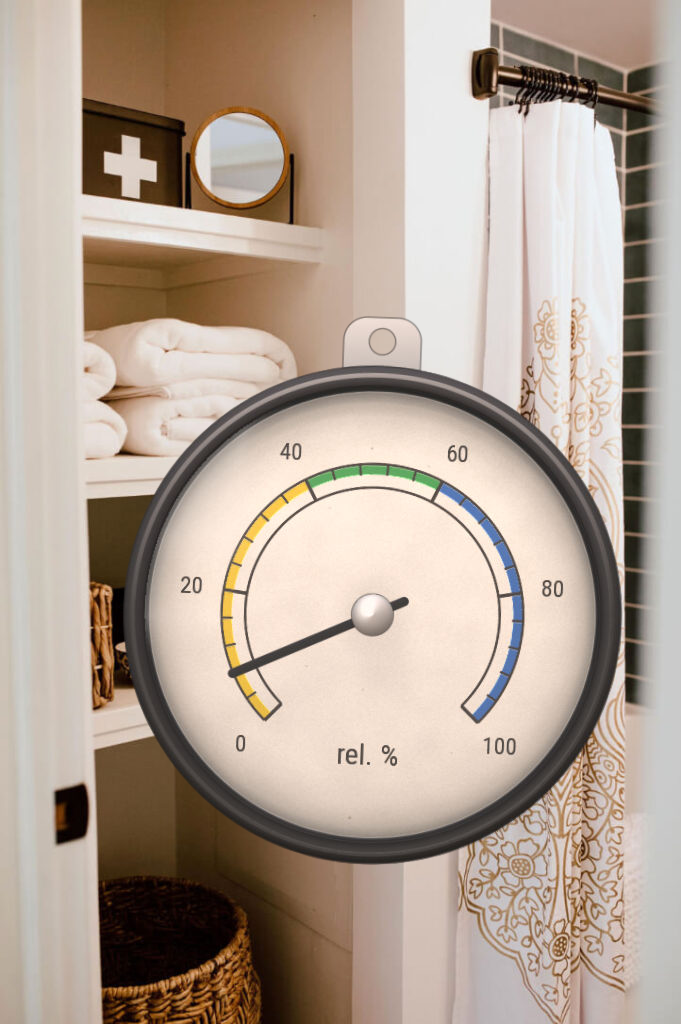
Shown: 8 %
